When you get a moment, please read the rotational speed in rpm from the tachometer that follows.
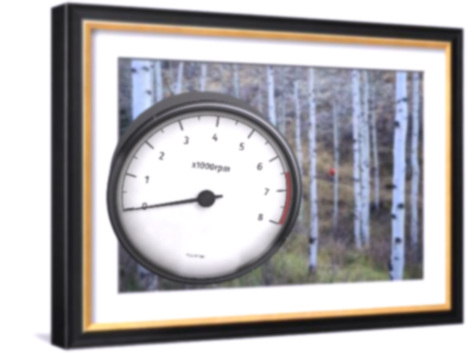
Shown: 0 rpm
